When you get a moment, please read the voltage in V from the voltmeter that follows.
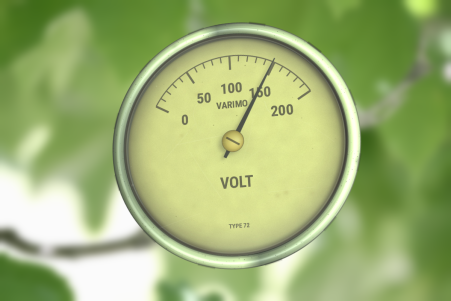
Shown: 150 V
